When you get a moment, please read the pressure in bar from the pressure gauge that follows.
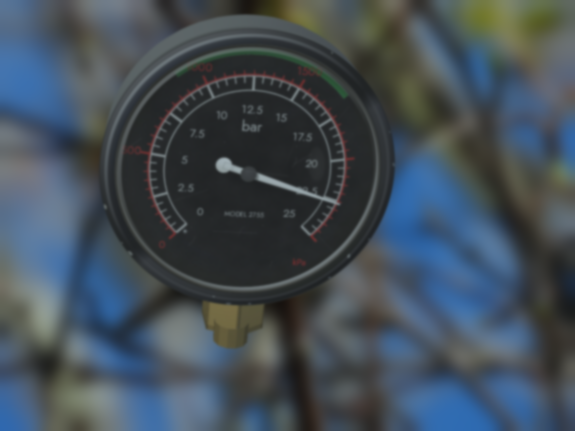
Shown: 22.5 bar
